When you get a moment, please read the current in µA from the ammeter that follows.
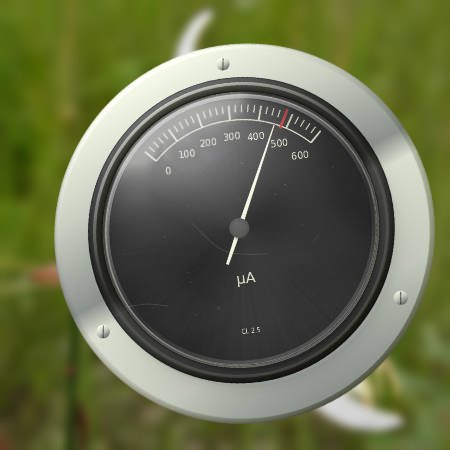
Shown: 460 µA
